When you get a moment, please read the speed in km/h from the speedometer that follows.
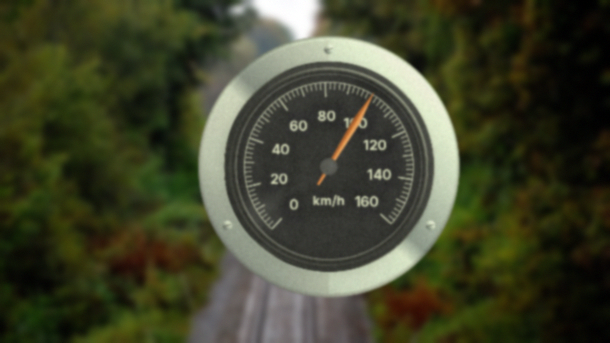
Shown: 100 km/h
